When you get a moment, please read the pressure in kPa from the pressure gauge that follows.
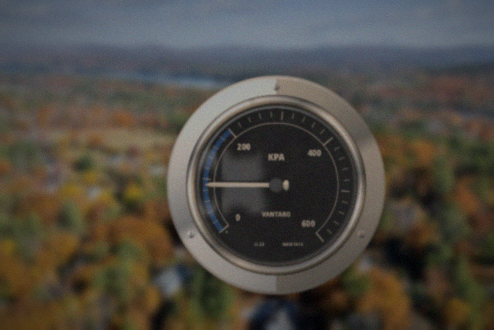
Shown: 90 kPa
